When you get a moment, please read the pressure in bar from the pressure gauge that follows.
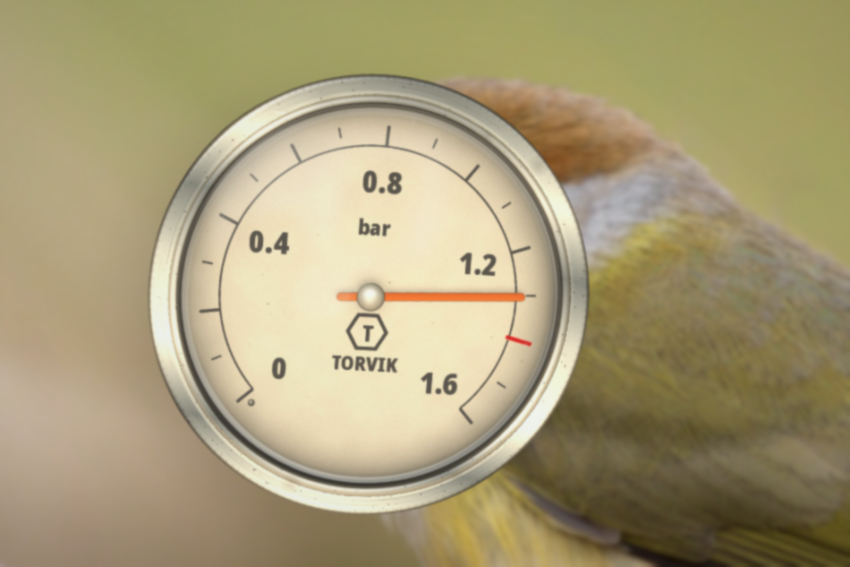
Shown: 1.3 bar
